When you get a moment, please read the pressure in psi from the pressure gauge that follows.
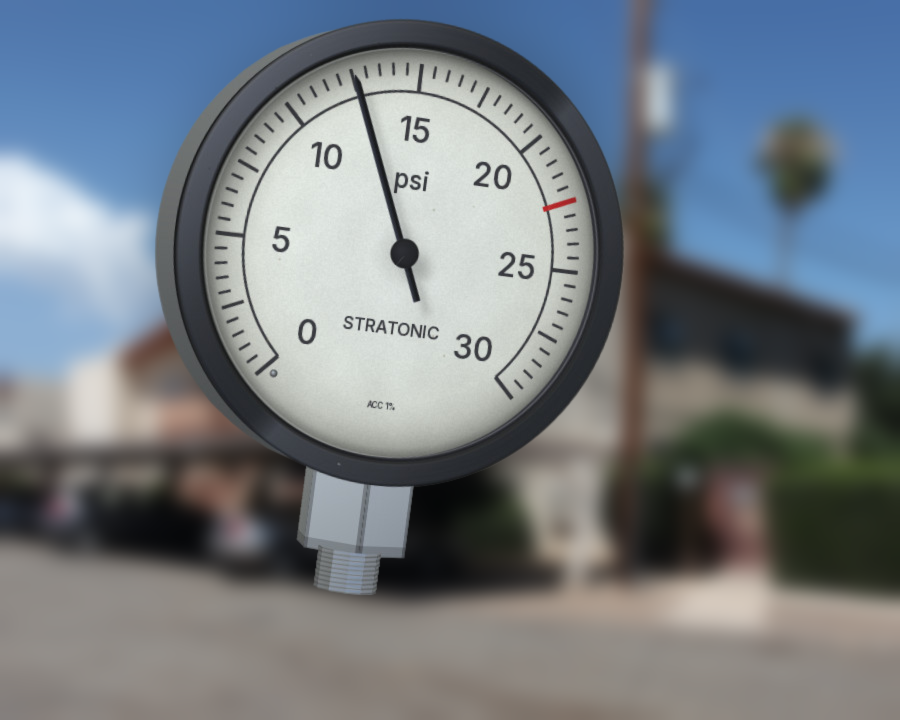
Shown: 12.5 psi
